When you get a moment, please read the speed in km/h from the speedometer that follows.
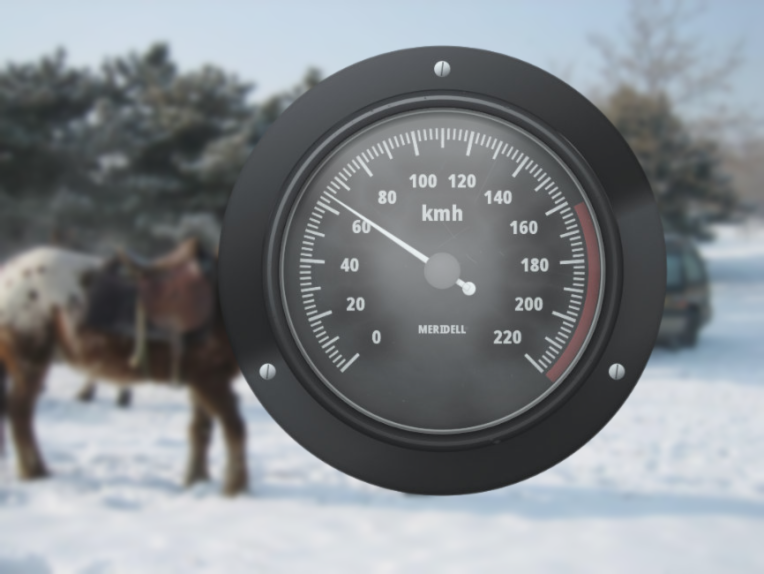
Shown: 64 km/h
